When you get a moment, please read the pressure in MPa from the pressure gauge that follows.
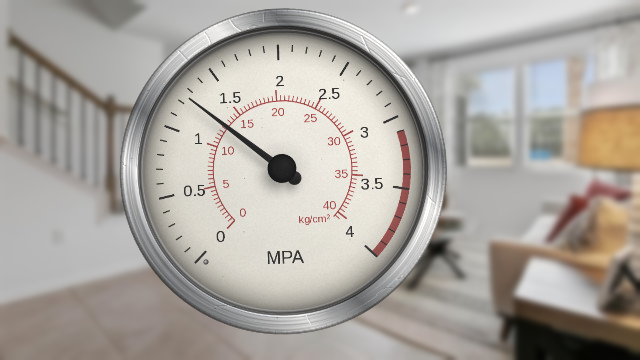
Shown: 1.25 MPa
